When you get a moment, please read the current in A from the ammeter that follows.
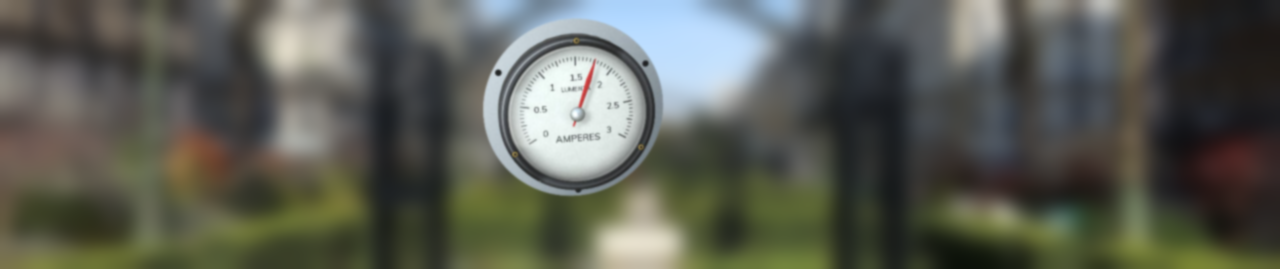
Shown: 1.75 A
